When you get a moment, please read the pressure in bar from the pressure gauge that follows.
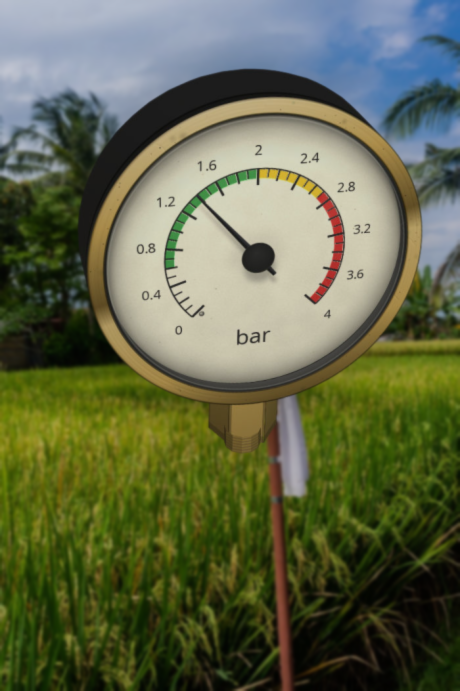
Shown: 1.4 bar
